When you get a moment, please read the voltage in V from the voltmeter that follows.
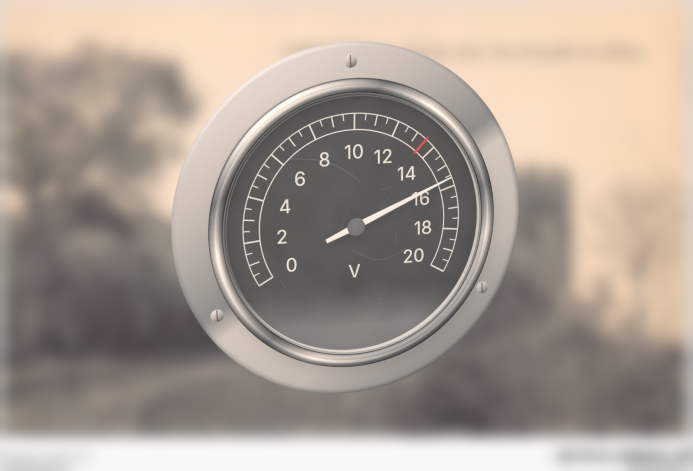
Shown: 15.5 V
